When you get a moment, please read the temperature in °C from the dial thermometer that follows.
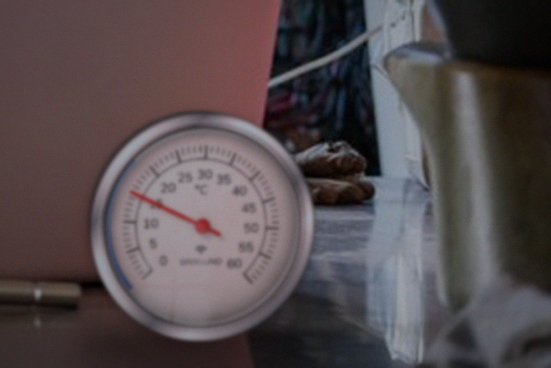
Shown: 15 °C
